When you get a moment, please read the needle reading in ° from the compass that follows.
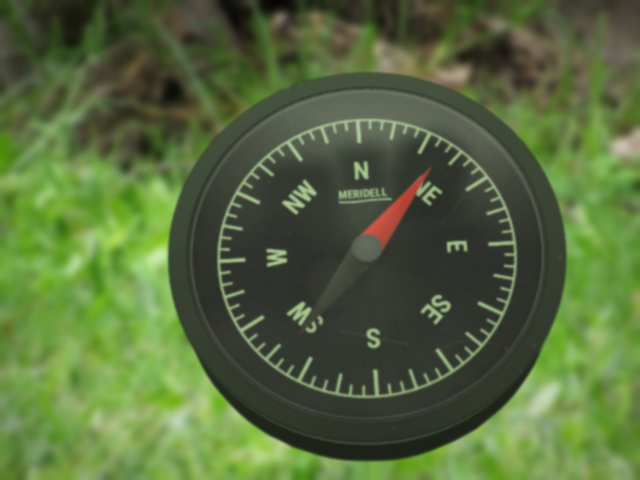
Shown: 40 °
